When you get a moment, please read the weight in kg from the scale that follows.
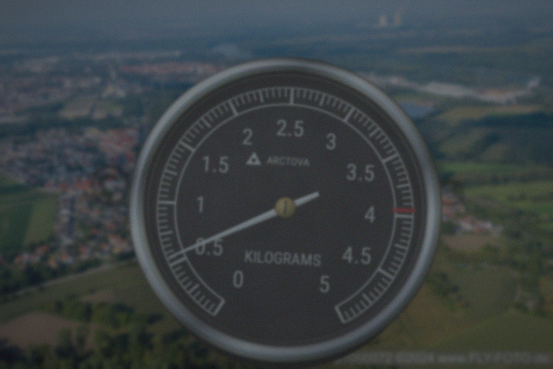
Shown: 0.55 kg
